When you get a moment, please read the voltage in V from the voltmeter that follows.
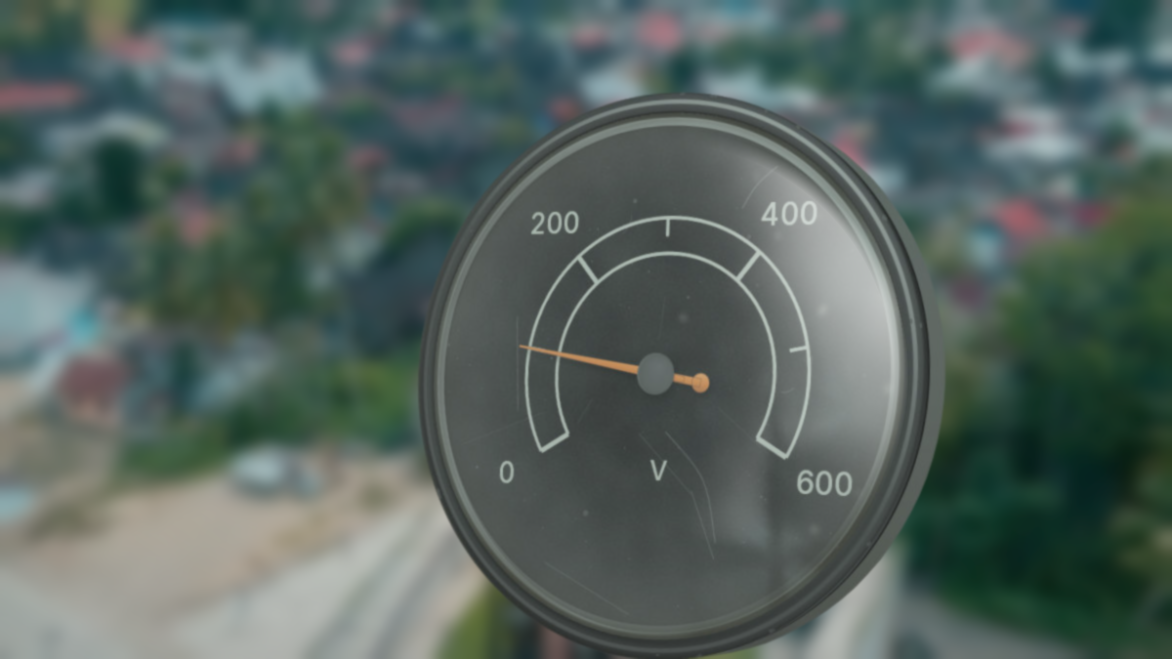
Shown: 100 V
